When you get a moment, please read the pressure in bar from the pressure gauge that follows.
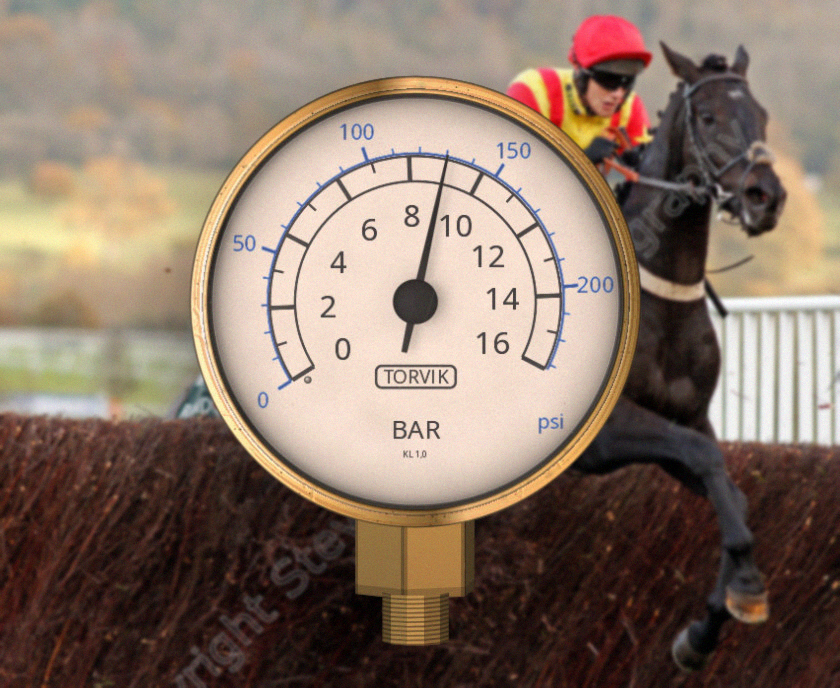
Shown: 9 bar
